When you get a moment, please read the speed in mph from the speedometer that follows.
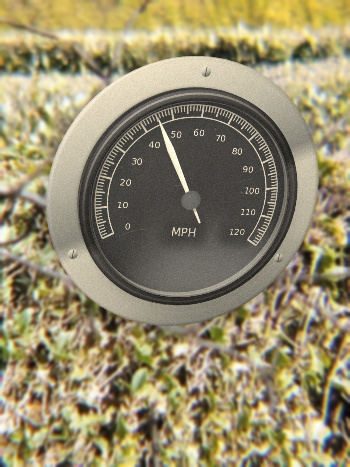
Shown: 45 mph
